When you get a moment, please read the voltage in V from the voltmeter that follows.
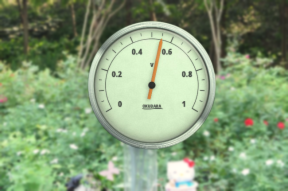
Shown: 0.55 V
